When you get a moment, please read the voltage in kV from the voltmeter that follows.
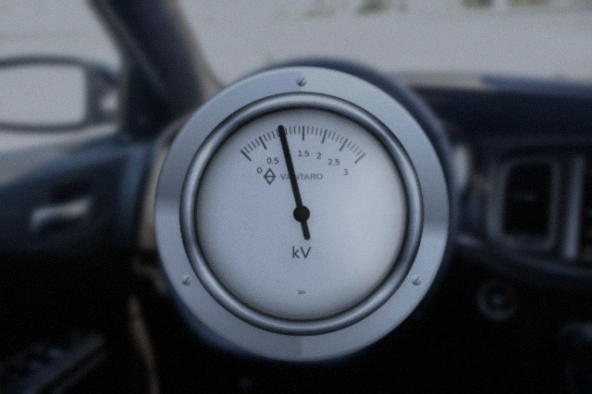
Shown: 1 kV
